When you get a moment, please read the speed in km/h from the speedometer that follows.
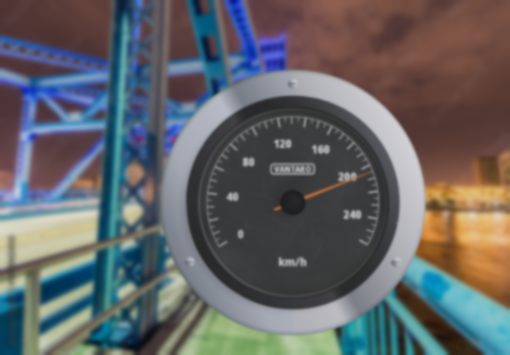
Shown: 205 km/h
